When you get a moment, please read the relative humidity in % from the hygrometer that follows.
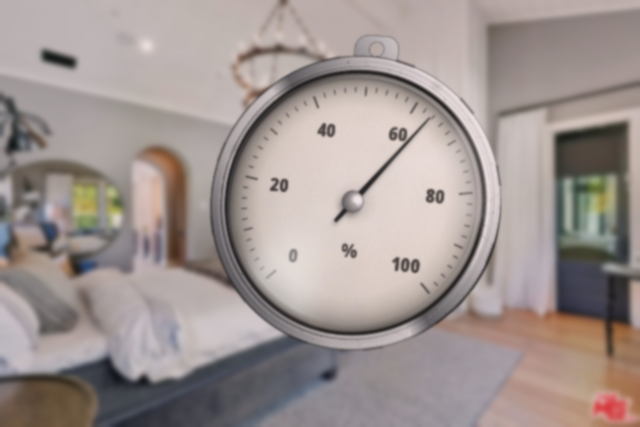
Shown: 64 %
